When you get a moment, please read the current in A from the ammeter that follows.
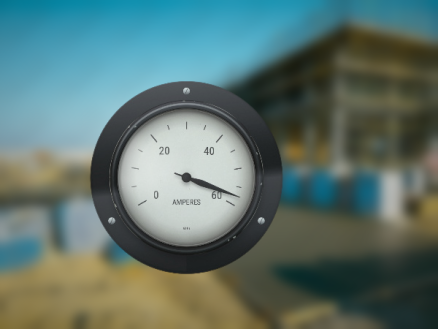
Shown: 57.5 A
